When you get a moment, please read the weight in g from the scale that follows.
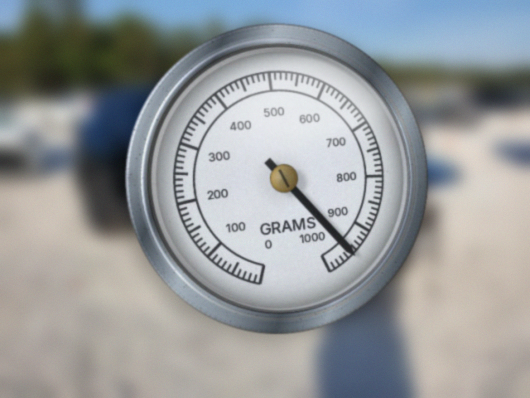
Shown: 950 g
